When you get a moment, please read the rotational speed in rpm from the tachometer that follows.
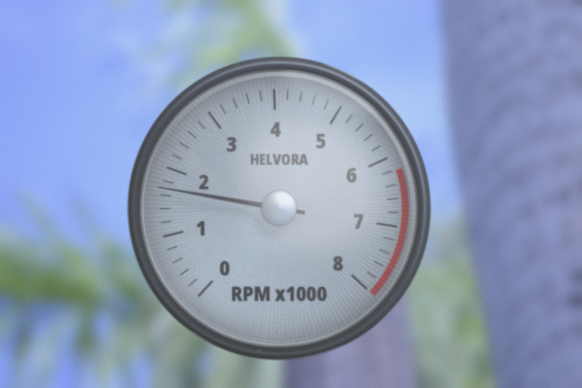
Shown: 1700 rpm
